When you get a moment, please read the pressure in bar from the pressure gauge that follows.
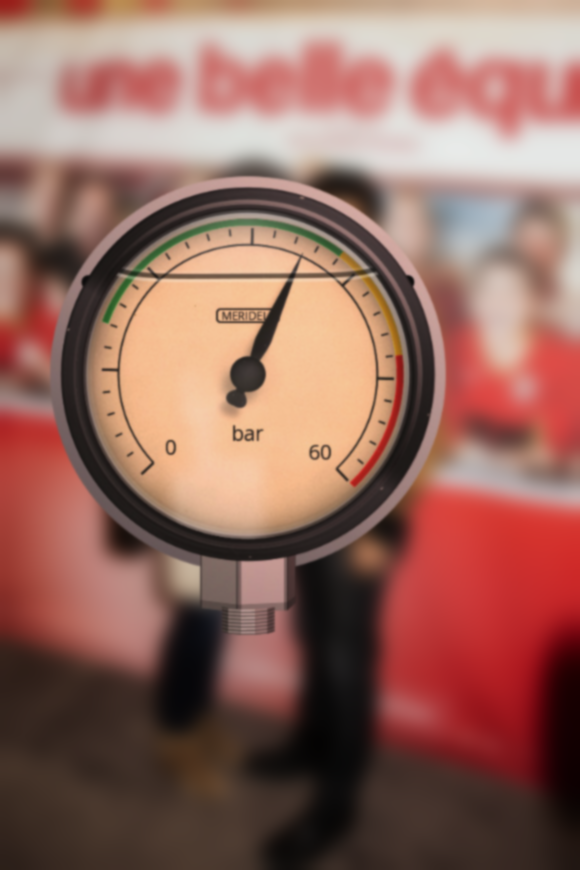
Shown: 35 bar
